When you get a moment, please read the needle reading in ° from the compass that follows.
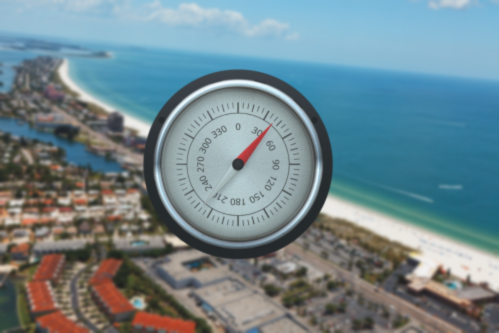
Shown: 40 °
